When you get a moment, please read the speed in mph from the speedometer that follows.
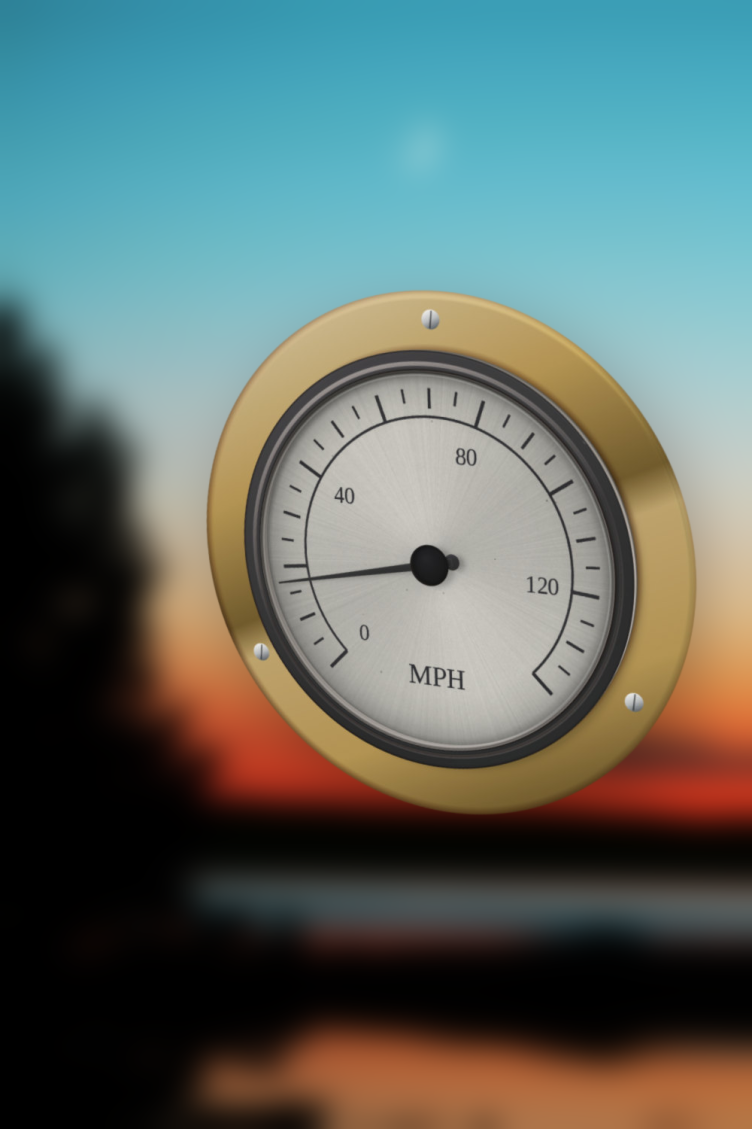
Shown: 17.5 mph
